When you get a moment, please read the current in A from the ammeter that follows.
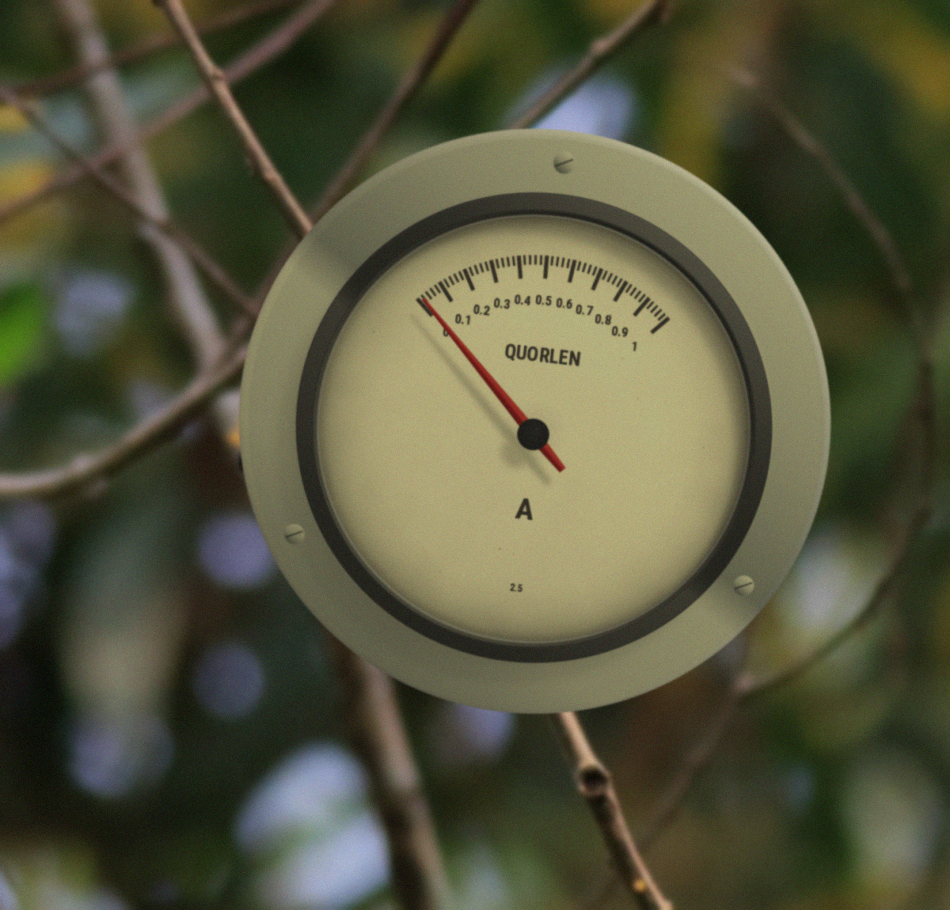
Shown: 0.02 A
